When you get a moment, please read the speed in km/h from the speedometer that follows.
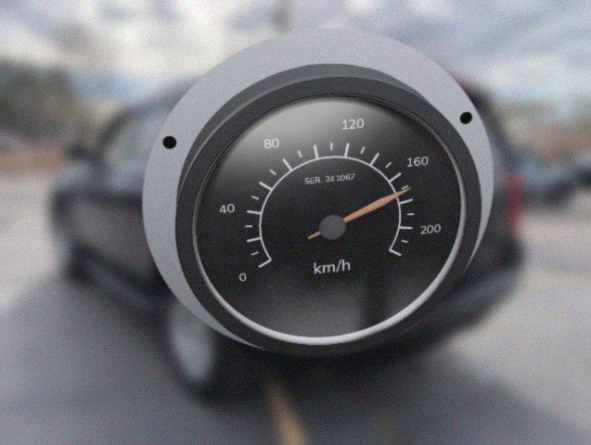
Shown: 170 km/h
